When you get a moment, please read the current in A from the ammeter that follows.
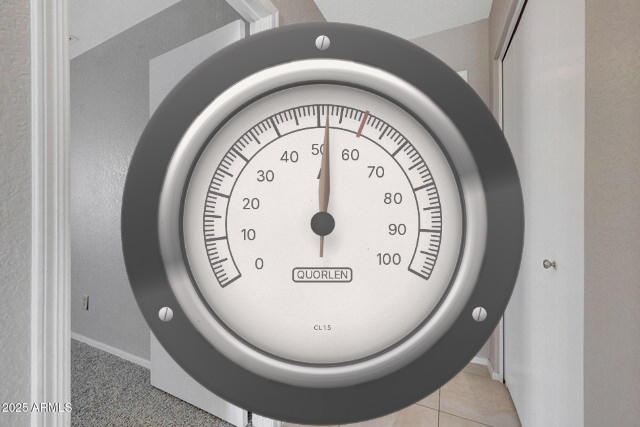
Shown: 52 A
